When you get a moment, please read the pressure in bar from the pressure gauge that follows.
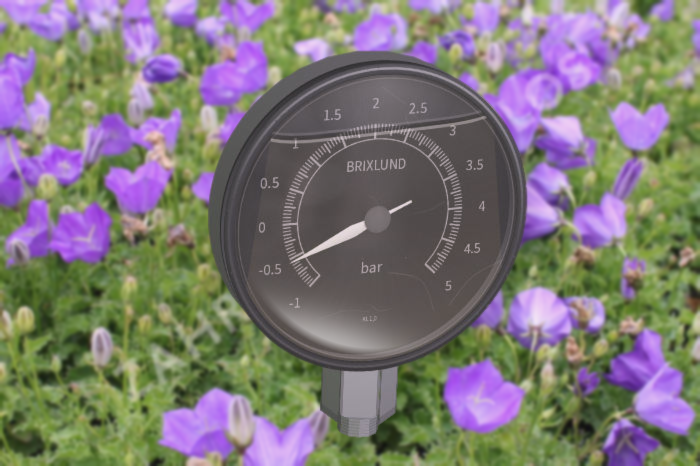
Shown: -0.5 bar
